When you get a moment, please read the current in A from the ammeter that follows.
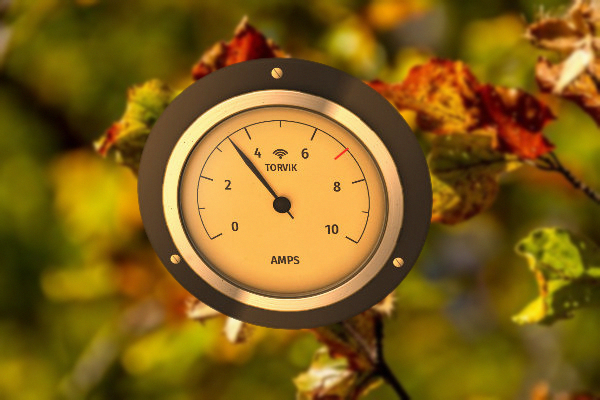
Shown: 3.5 A
